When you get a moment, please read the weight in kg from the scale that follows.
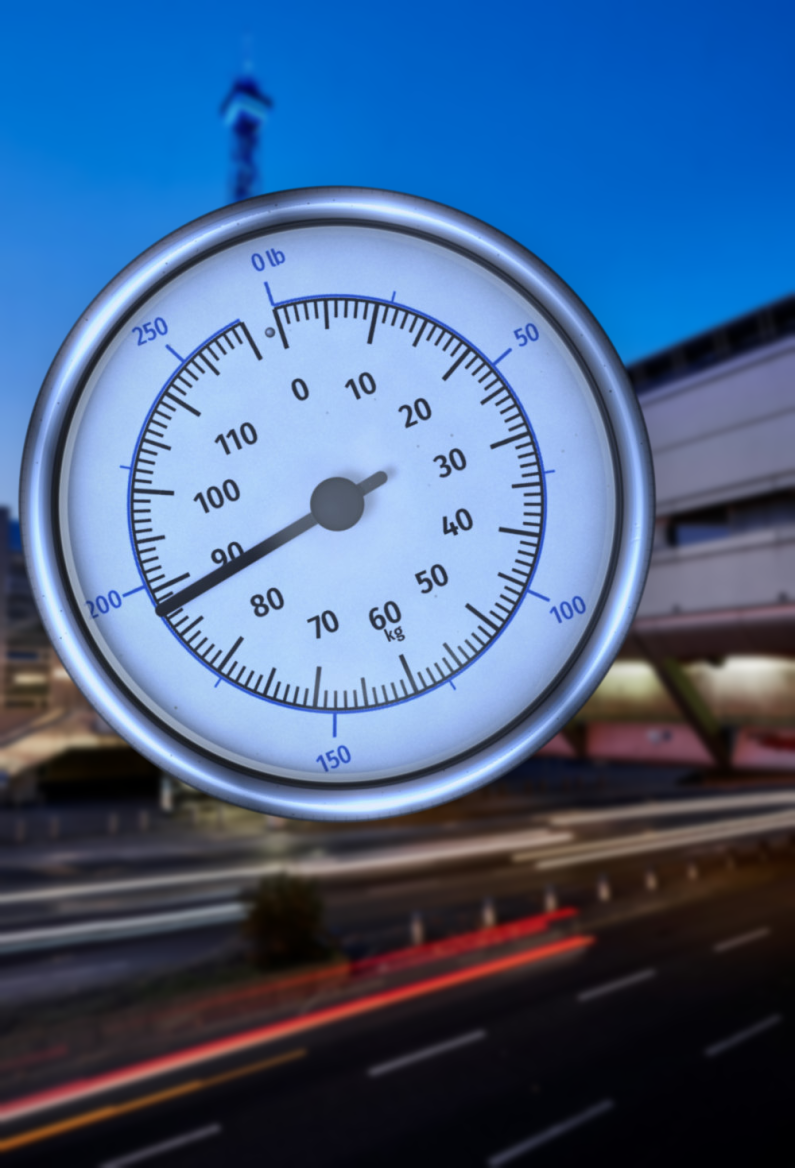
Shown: 88 kg
